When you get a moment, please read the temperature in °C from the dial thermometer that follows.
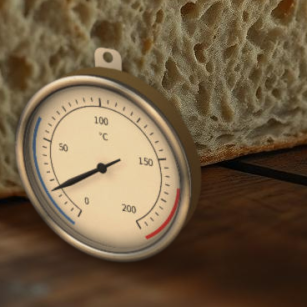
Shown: 20 °C
